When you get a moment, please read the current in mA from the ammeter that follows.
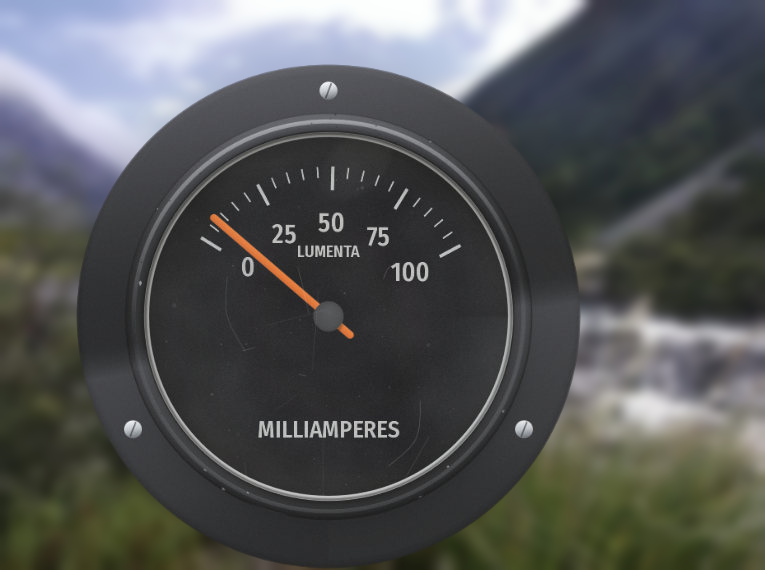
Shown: 7.5 mA
